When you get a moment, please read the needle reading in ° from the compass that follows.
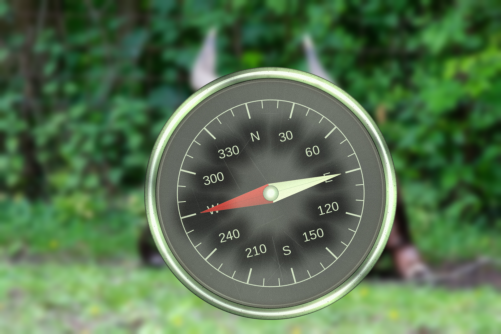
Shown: 270 °
